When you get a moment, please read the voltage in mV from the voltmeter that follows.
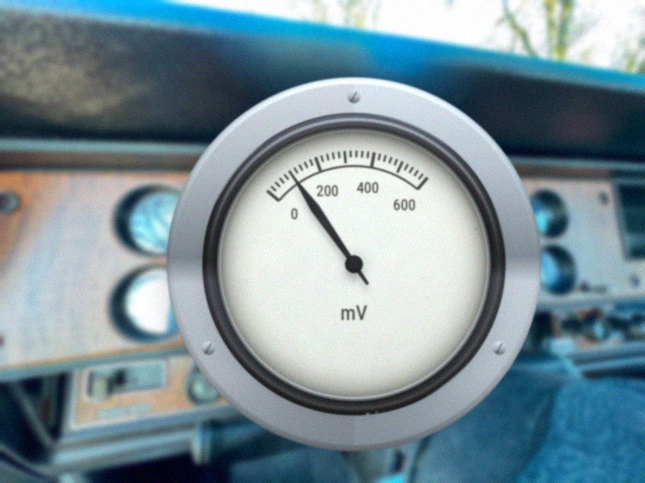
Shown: 100 mV
